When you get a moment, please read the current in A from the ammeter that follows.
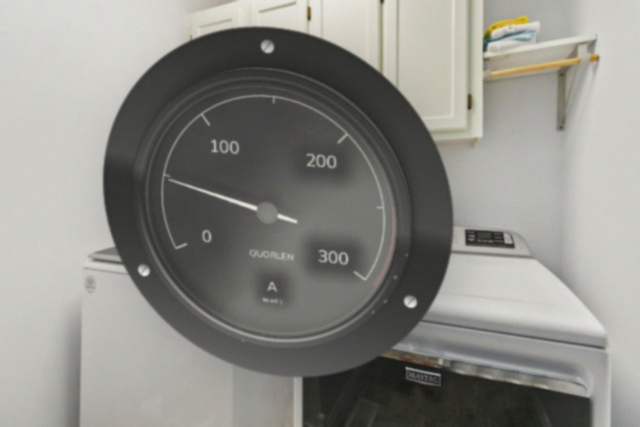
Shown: 50 A
